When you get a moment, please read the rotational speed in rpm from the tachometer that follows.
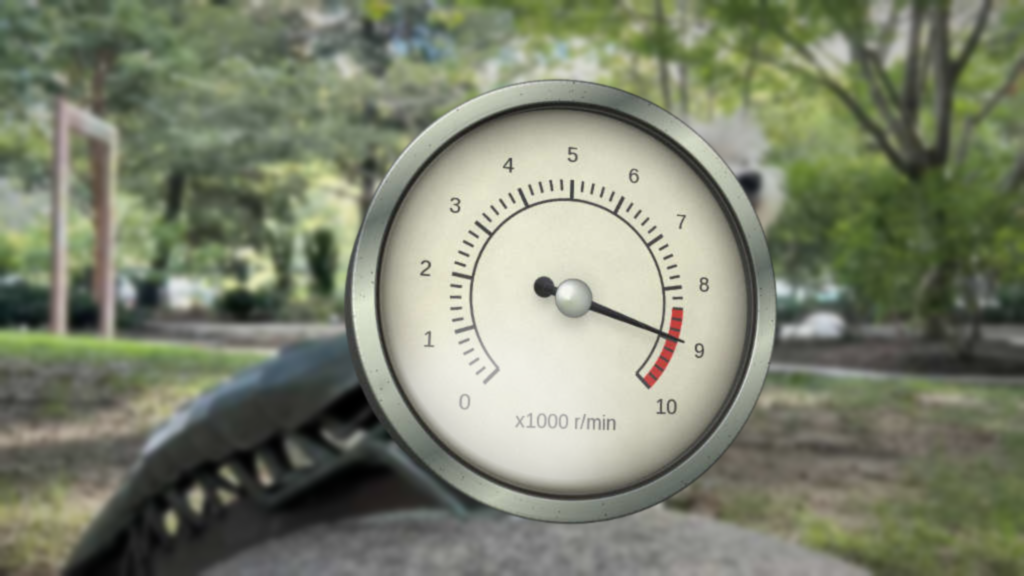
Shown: 9000 rpm
